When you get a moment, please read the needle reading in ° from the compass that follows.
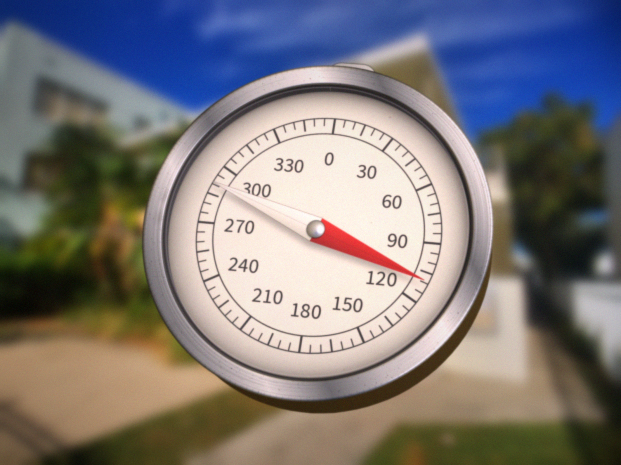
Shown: 110 °
